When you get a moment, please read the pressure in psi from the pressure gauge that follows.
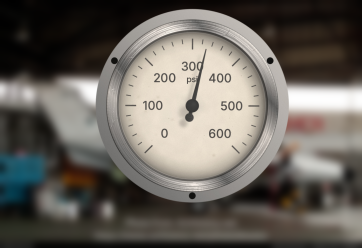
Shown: 330 psi
